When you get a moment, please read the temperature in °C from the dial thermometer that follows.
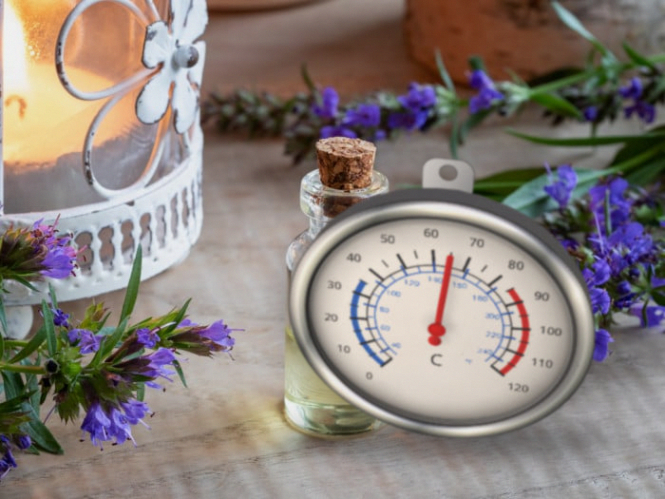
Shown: 65 °C
